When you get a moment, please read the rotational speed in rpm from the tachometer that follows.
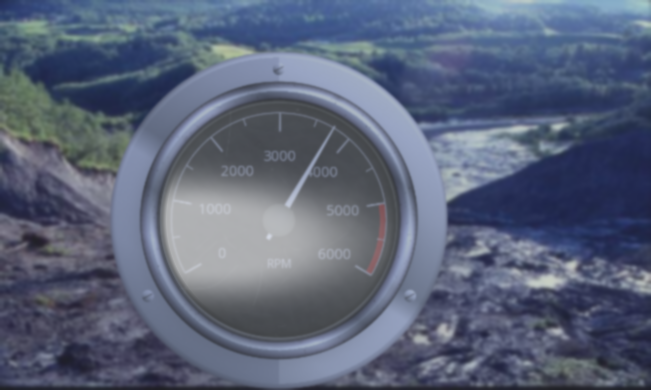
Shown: 3750 rpm
